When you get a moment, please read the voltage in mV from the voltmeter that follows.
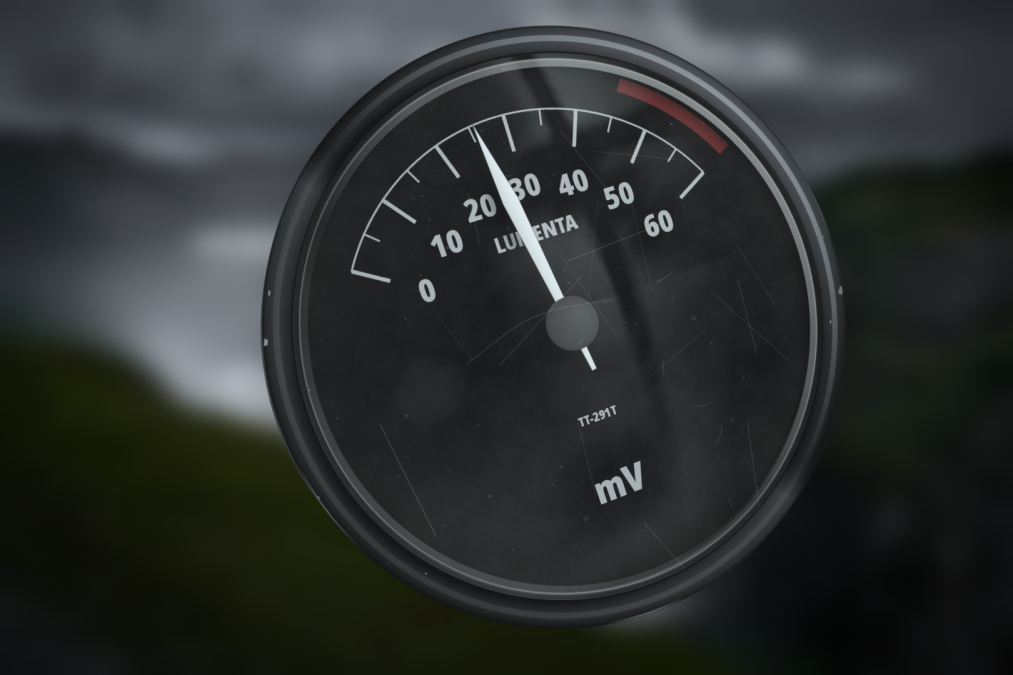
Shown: 25 mV
